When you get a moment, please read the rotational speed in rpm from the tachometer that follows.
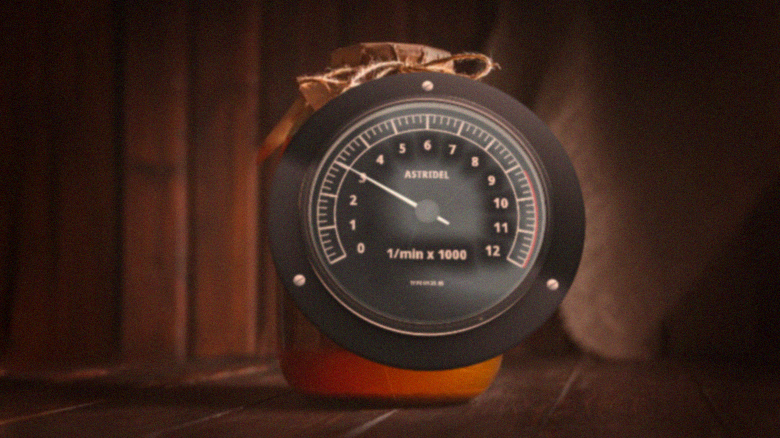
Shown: 3000 rpm
